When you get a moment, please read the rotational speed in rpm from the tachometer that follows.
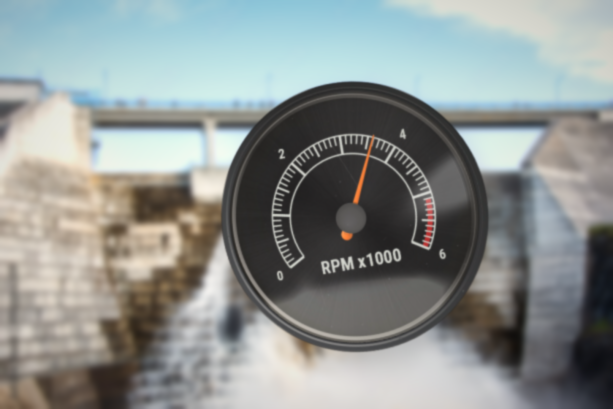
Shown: 3600 rpm
